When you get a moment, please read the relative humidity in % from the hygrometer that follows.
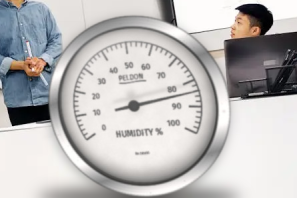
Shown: 84 %
